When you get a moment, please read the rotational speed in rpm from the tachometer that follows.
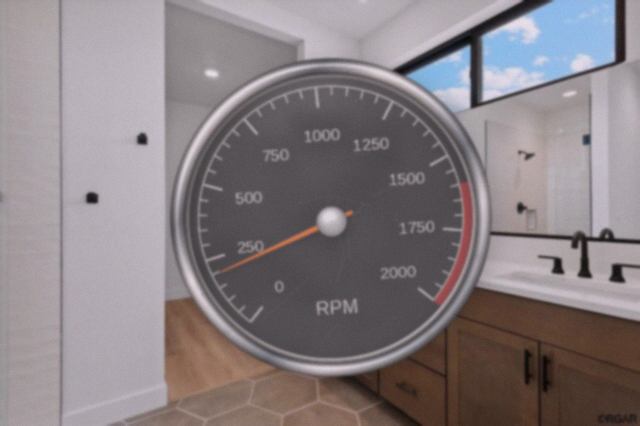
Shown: 200 rpm
